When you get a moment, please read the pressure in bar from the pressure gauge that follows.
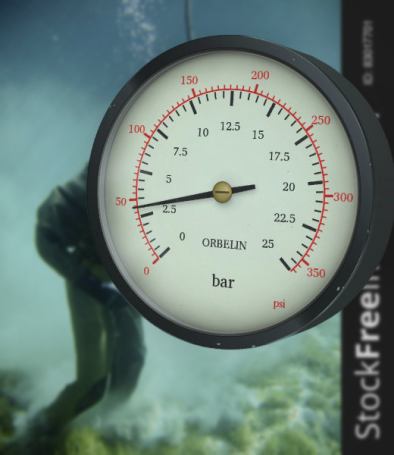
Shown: 3 bar
